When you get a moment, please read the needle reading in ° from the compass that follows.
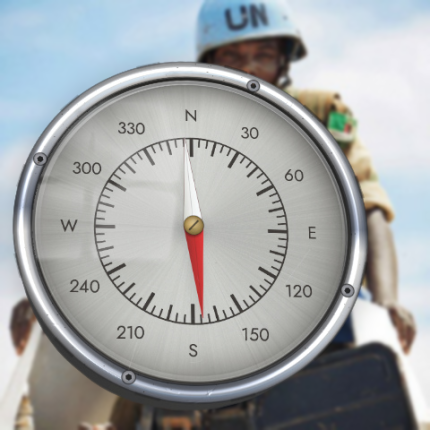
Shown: 175 °
